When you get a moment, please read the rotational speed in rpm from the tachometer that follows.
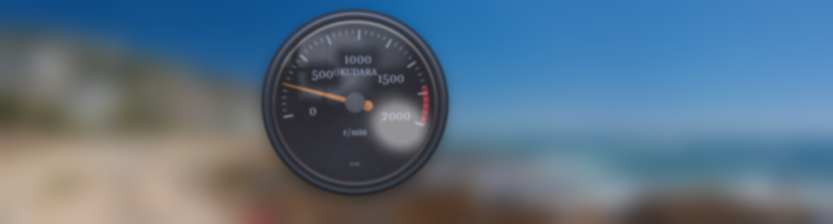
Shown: 250 rpm
